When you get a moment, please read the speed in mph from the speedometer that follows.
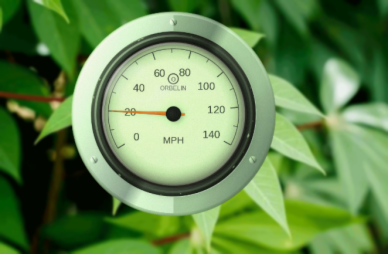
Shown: 20 mph
